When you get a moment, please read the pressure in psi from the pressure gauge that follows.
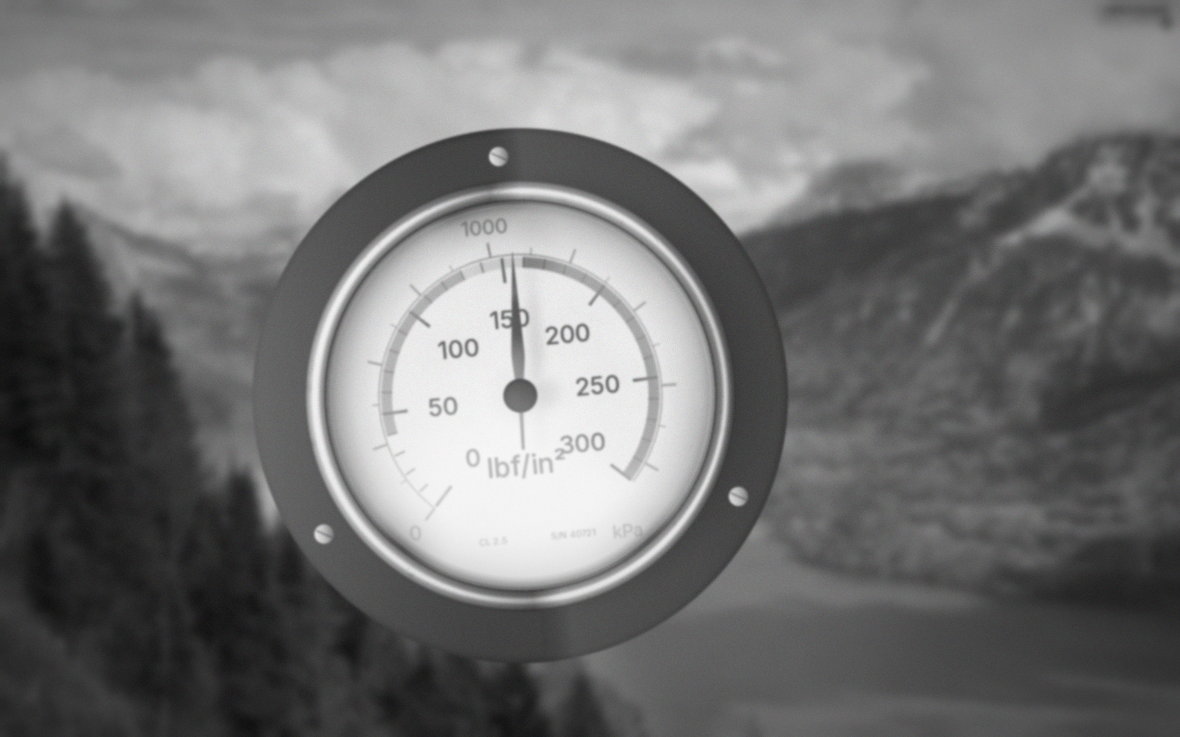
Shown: 155 psi
